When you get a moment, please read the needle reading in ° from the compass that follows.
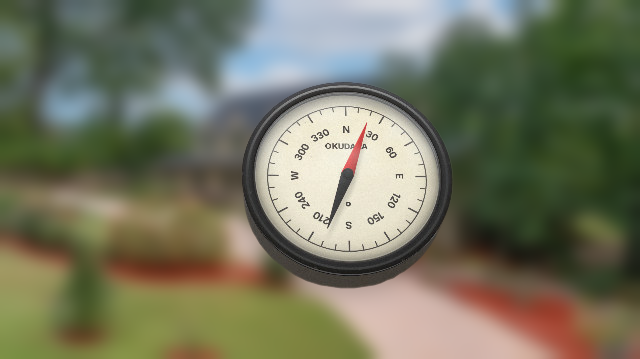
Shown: 20 °
